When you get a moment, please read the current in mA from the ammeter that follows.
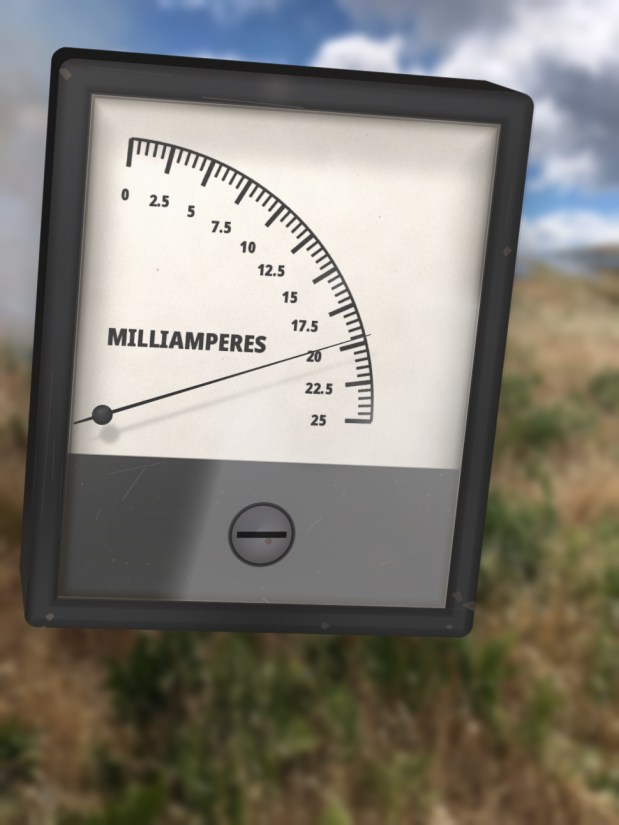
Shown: 19.5 mA
